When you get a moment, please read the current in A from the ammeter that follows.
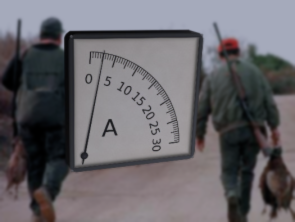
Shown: 2.5 A
